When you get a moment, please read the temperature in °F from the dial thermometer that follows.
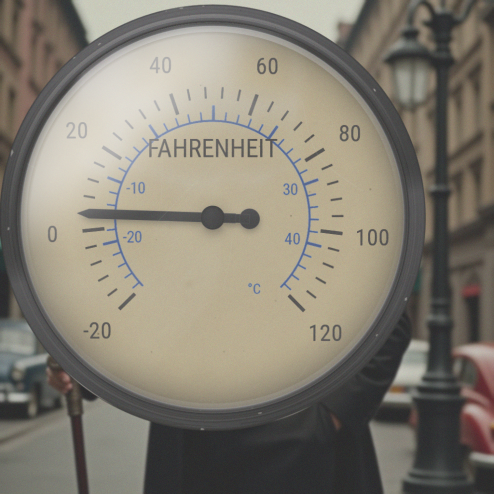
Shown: 4 °F
